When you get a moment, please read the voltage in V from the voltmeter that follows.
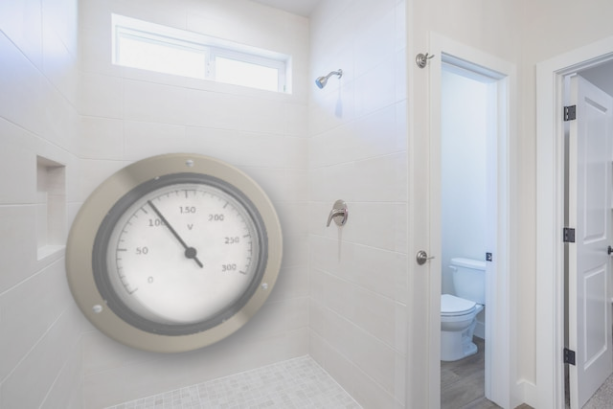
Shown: 110 V
